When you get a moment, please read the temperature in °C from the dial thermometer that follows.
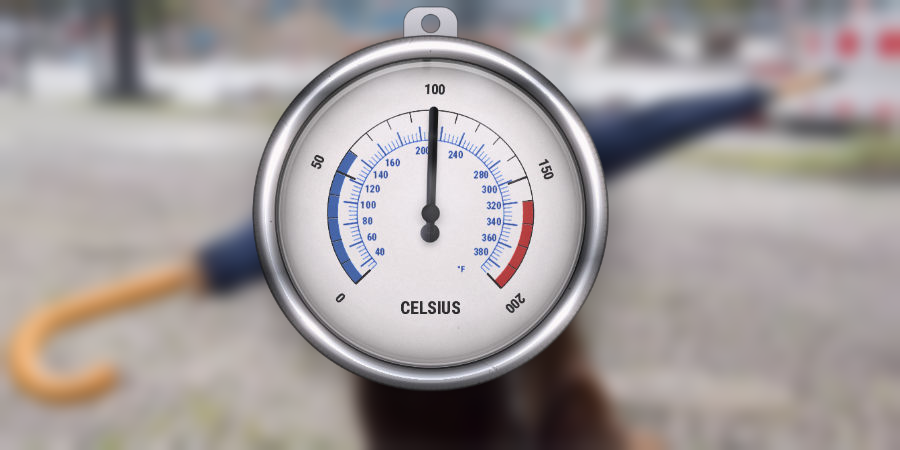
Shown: 100 °C
